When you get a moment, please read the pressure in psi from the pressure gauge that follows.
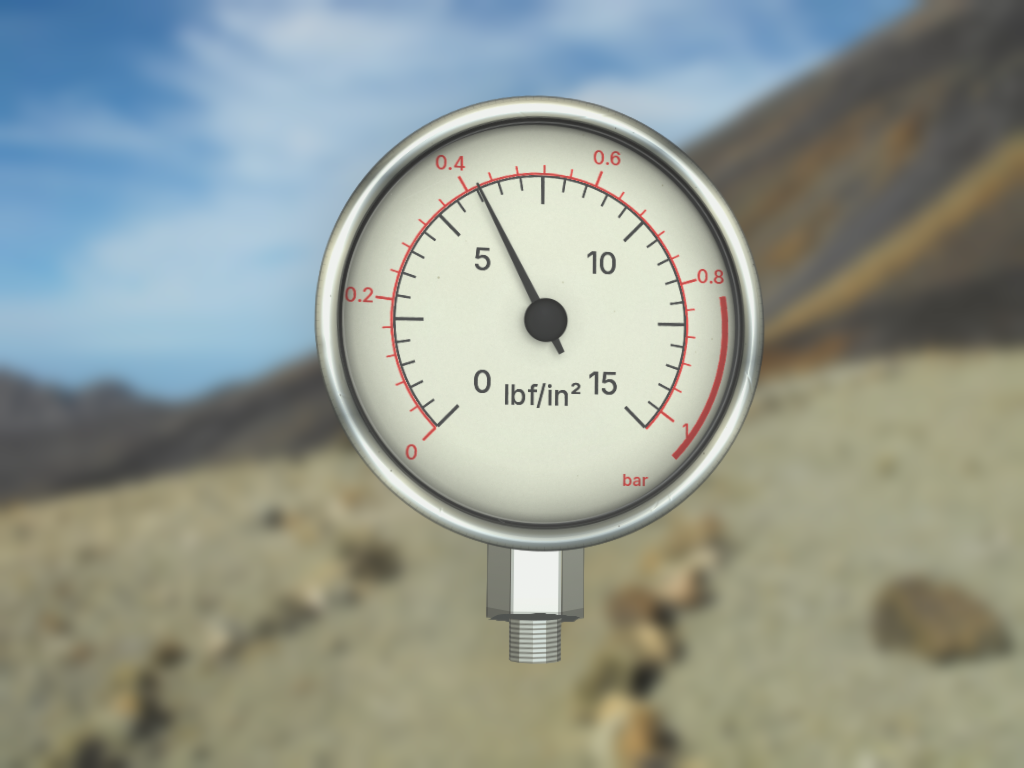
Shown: 6 psi
